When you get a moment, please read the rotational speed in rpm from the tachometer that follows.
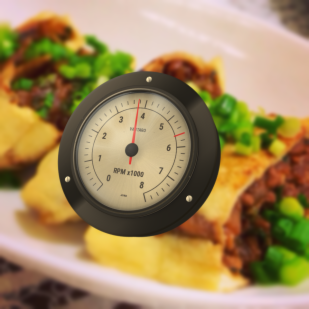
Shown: 3800 rpm
